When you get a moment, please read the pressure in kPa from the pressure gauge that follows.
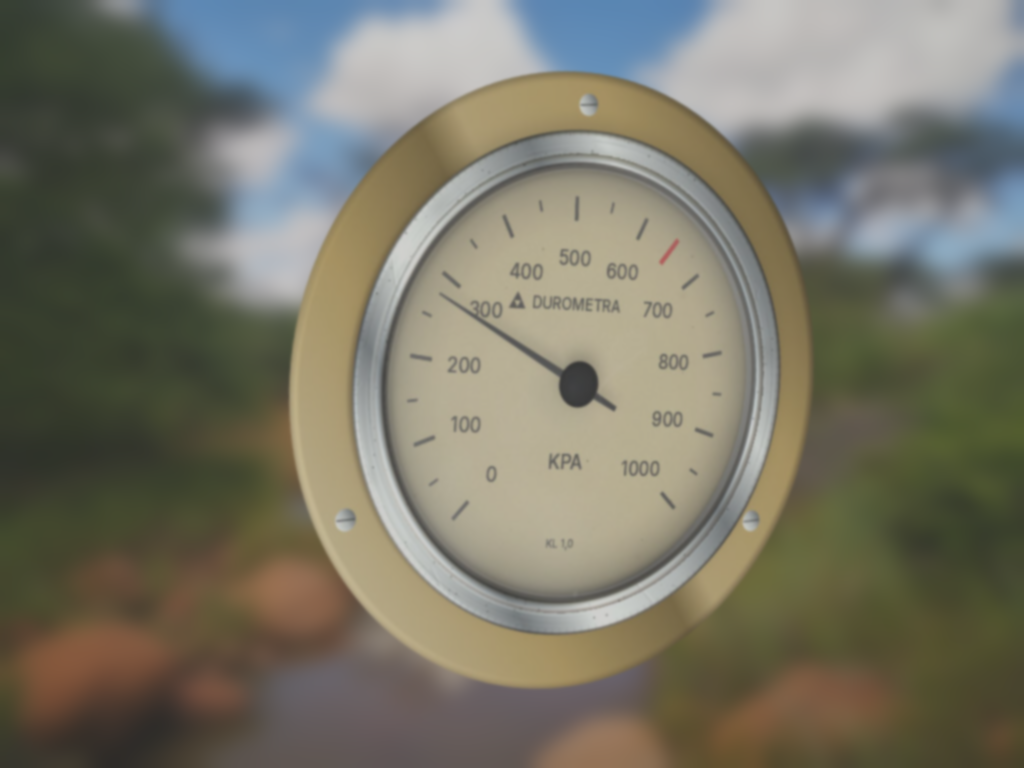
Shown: 275 kPa
